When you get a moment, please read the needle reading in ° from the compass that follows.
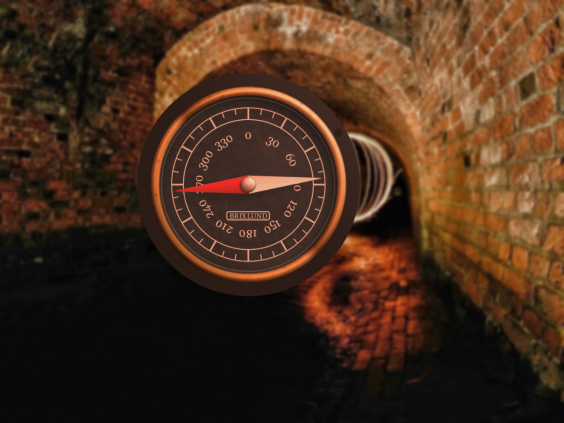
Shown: 265 °
